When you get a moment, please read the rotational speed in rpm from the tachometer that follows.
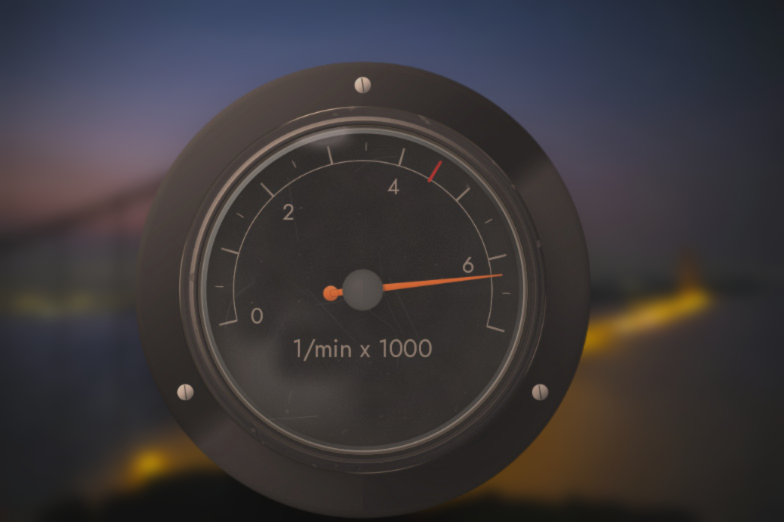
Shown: 6250 rpm
